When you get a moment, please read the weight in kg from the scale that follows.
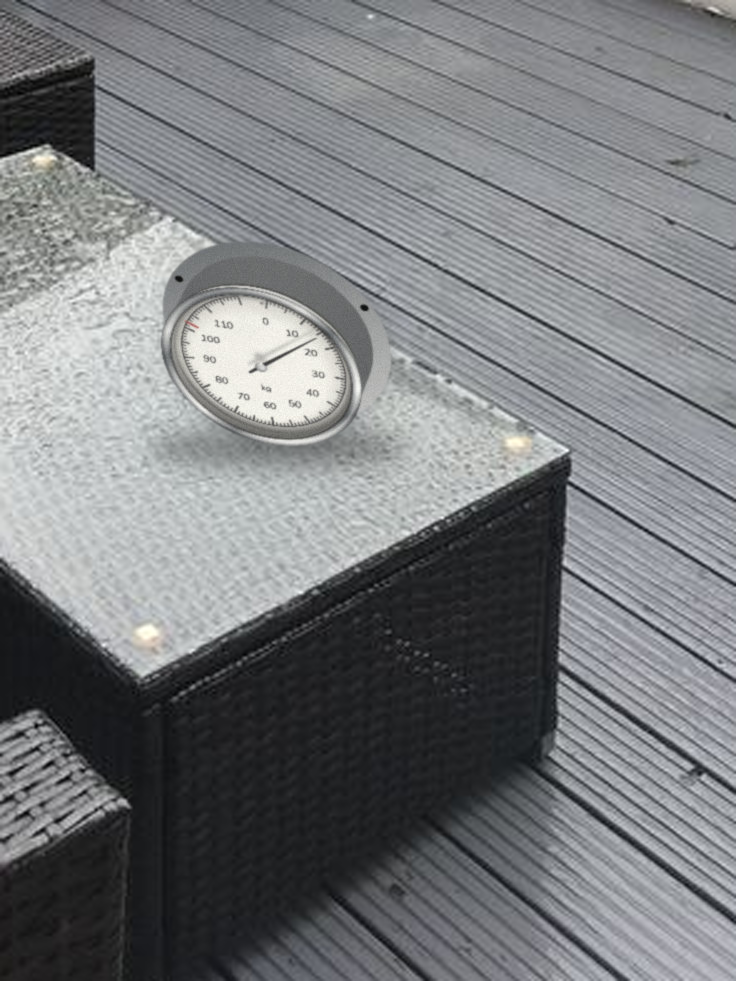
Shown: 15 kg
